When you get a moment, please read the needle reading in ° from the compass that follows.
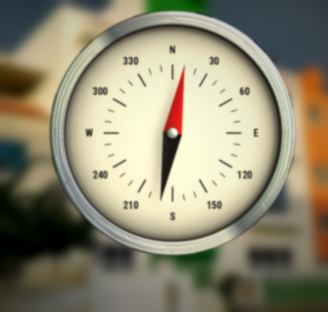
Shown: 10 °
